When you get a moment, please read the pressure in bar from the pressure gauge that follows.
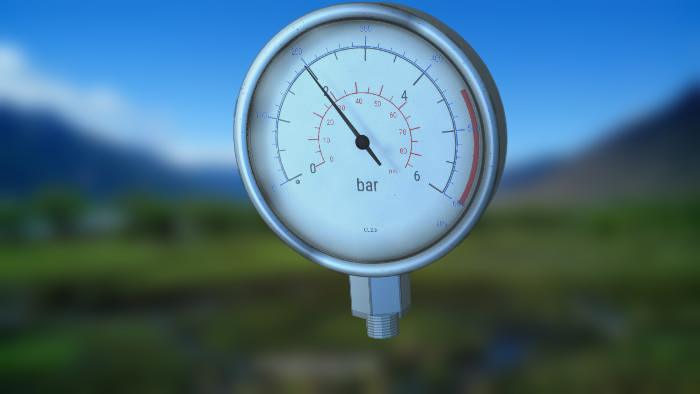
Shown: 2 bar
